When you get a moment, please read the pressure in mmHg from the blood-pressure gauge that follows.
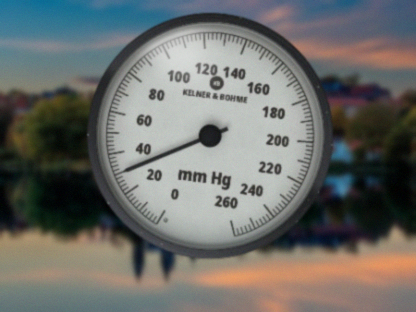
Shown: 30 mmHg
